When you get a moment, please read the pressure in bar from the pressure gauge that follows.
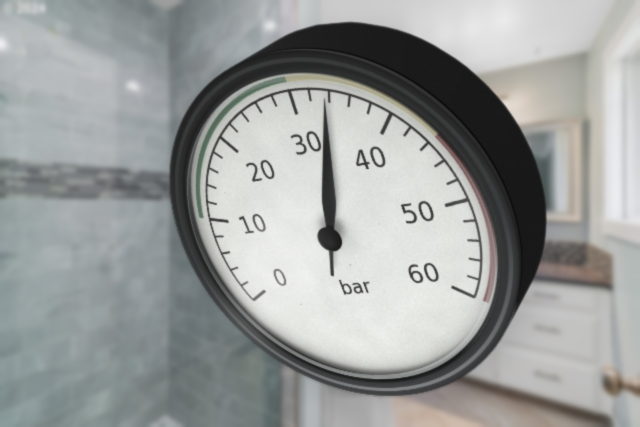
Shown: 34 bar
